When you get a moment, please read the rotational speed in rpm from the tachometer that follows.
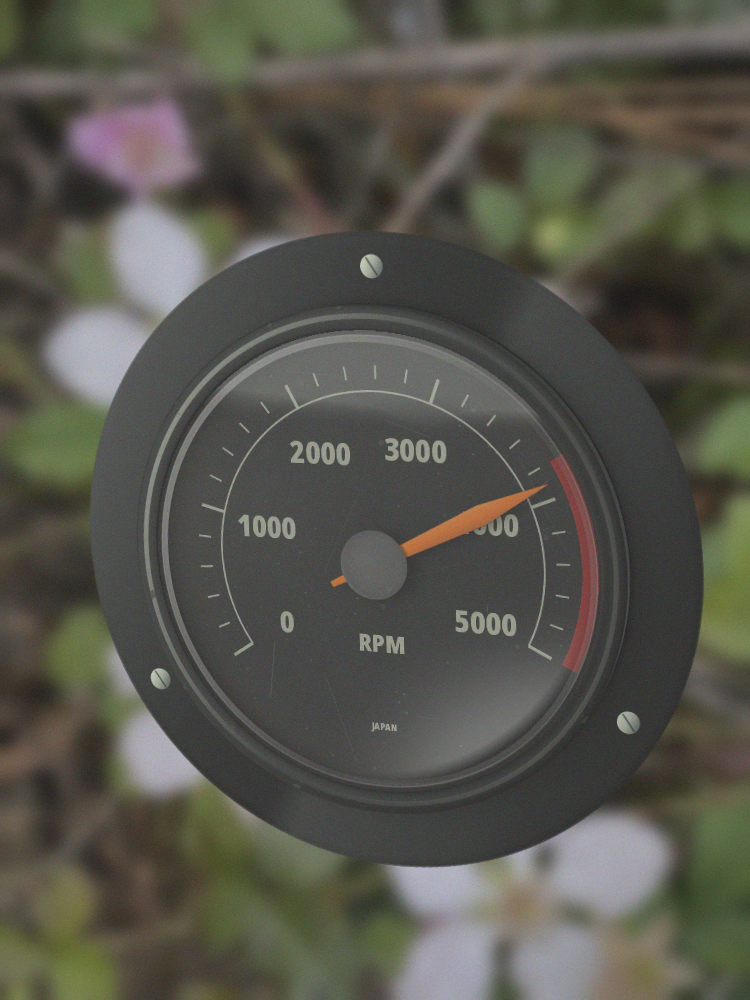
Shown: 3900 rpm
